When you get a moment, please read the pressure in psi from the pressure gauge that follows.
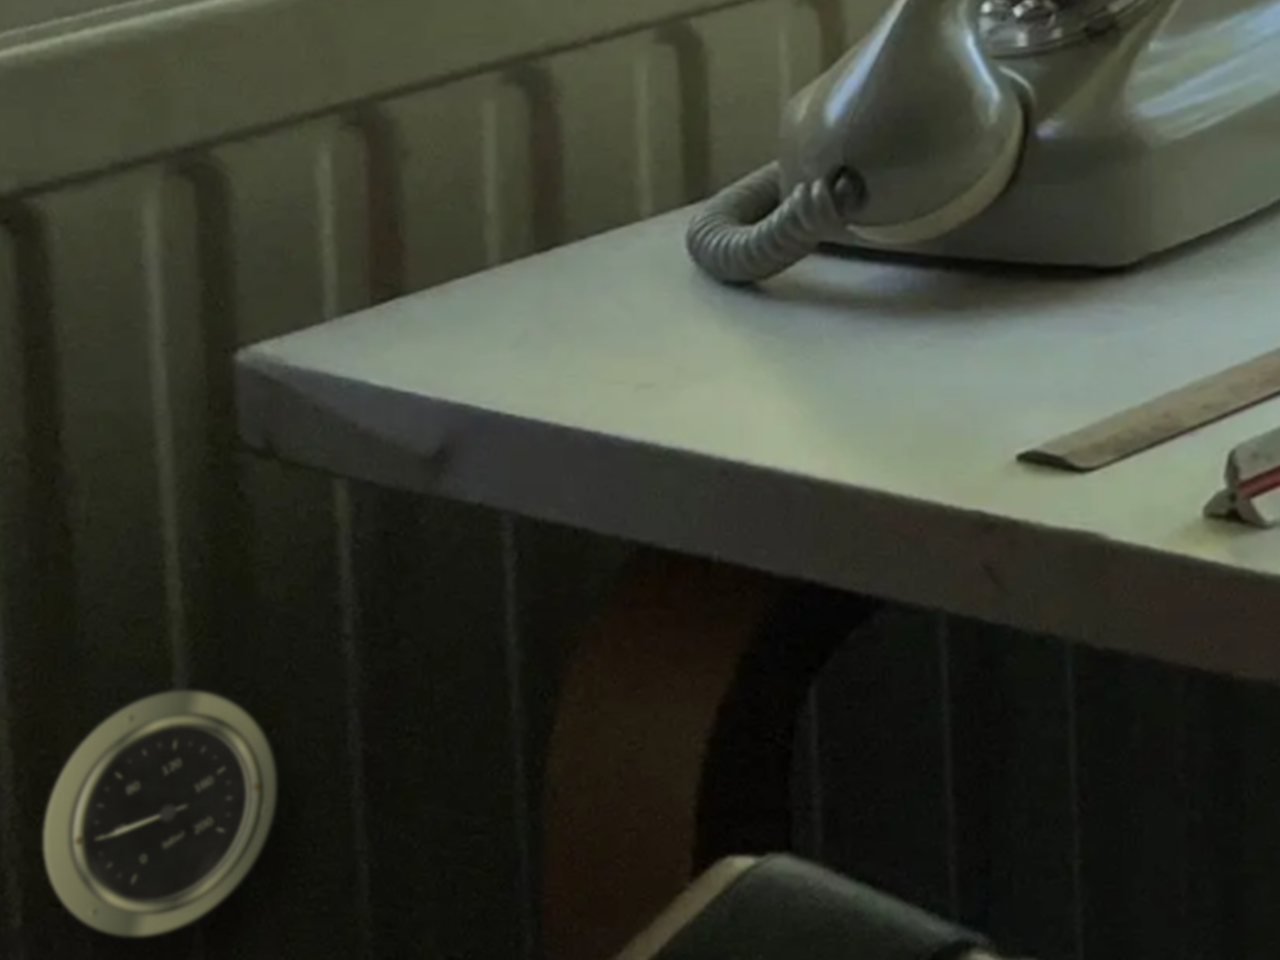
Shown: 40 psi
